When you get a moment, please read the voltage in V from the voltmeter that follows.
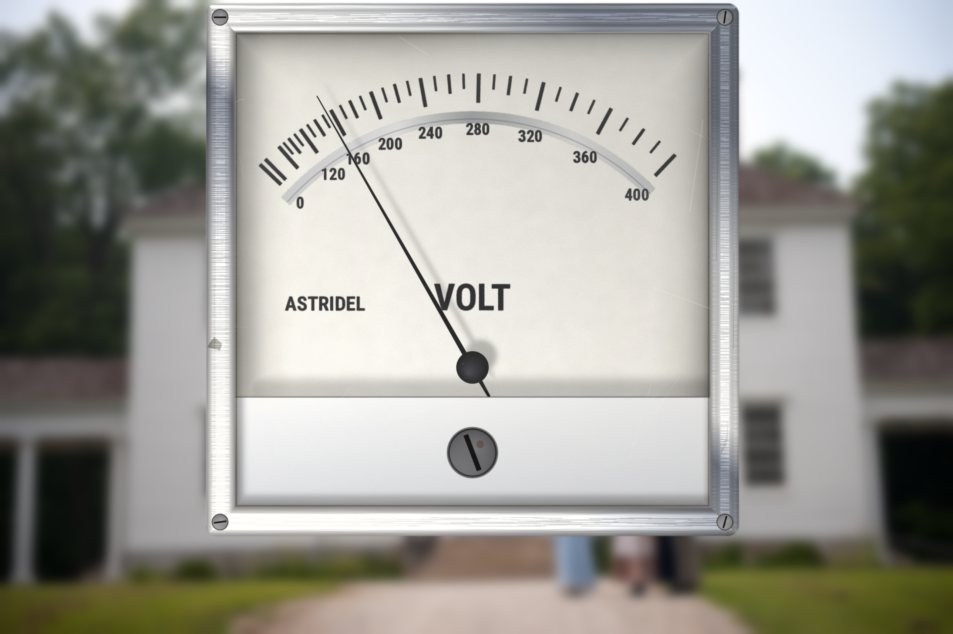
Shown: 155 V
